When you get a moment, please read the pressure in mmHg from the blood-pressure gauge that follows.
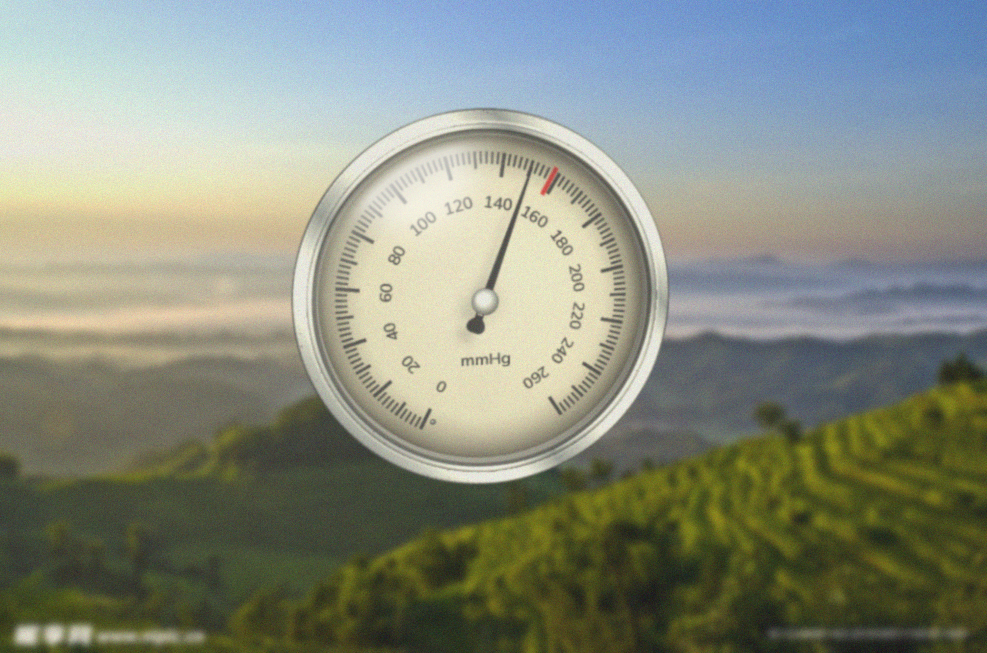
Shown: 150 mmHg
